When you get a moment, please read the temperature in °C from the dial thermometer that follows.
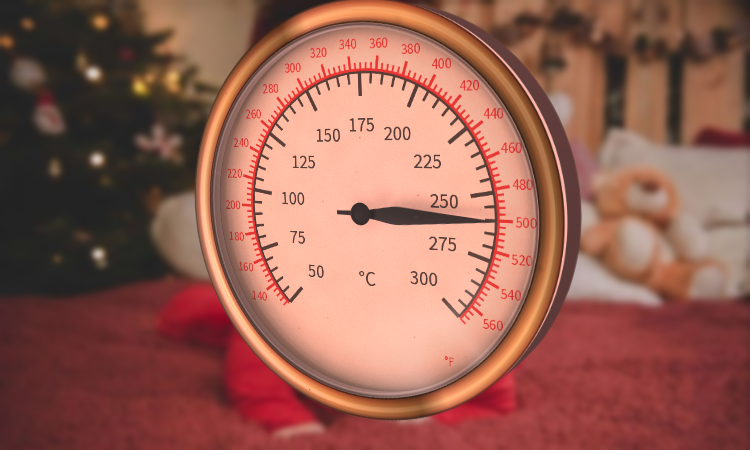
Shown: 260 °C
